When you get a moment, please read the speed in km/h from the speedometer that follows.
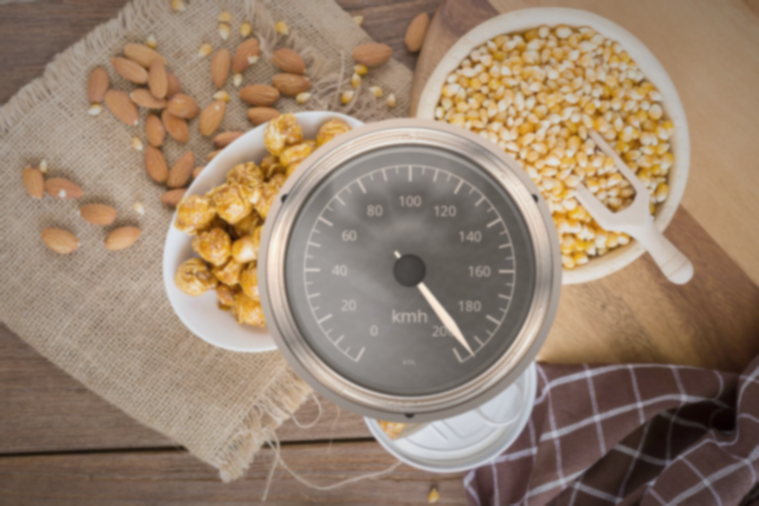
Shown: 195 km/h
